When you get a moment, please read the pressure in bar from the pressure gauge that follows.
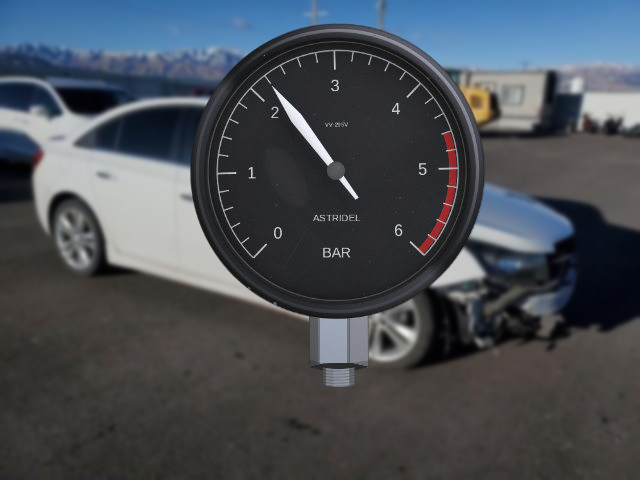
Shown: 2.2 bar
